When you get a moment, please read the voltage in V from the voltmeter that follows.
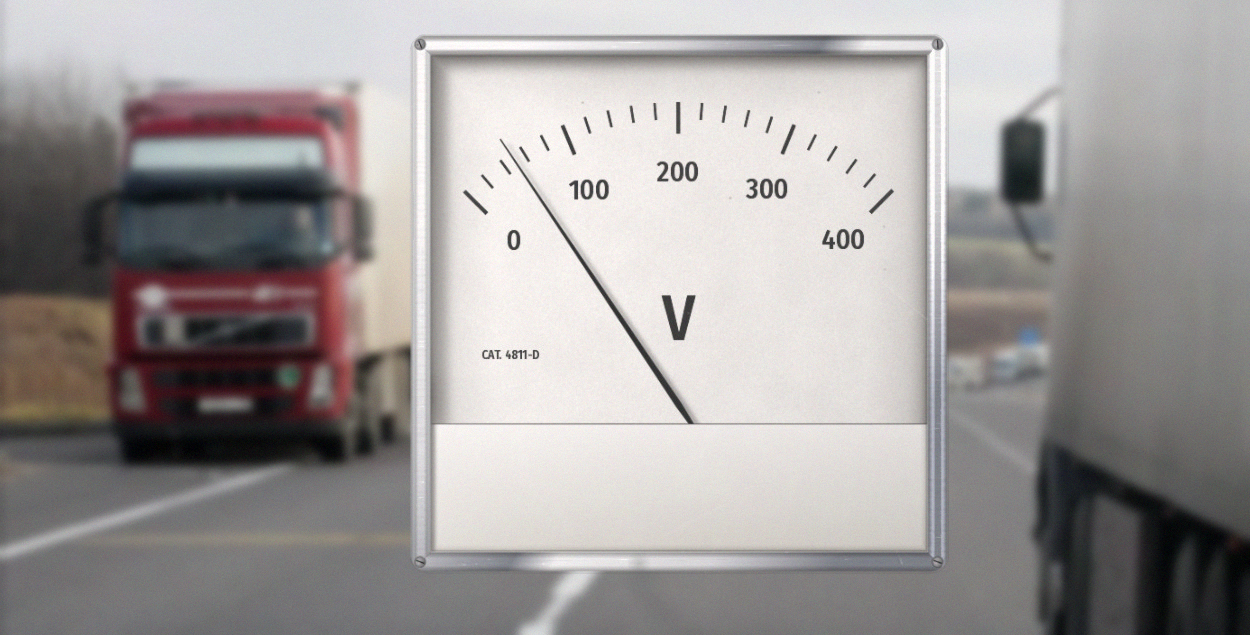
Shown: 50 V
